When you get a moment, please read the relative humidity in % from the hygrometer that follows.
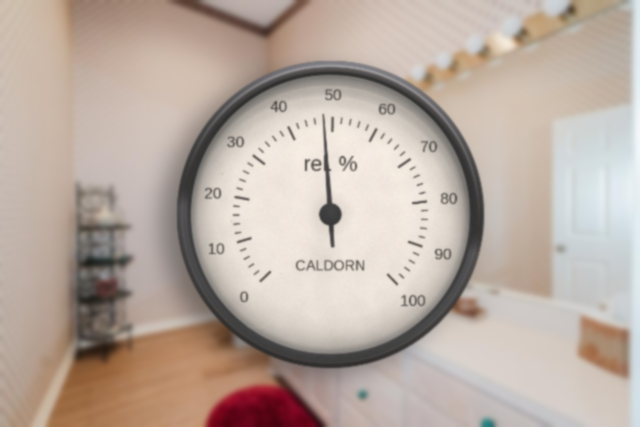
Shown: 48 %
